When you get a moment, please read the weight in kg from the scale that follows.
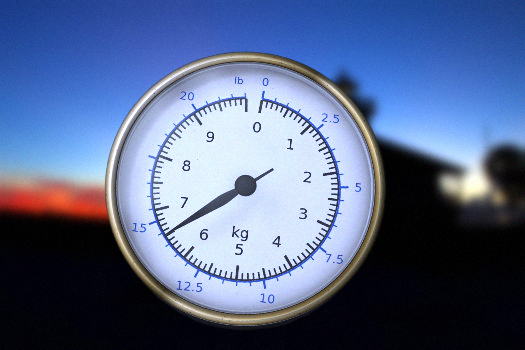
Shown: 6.5 kg
